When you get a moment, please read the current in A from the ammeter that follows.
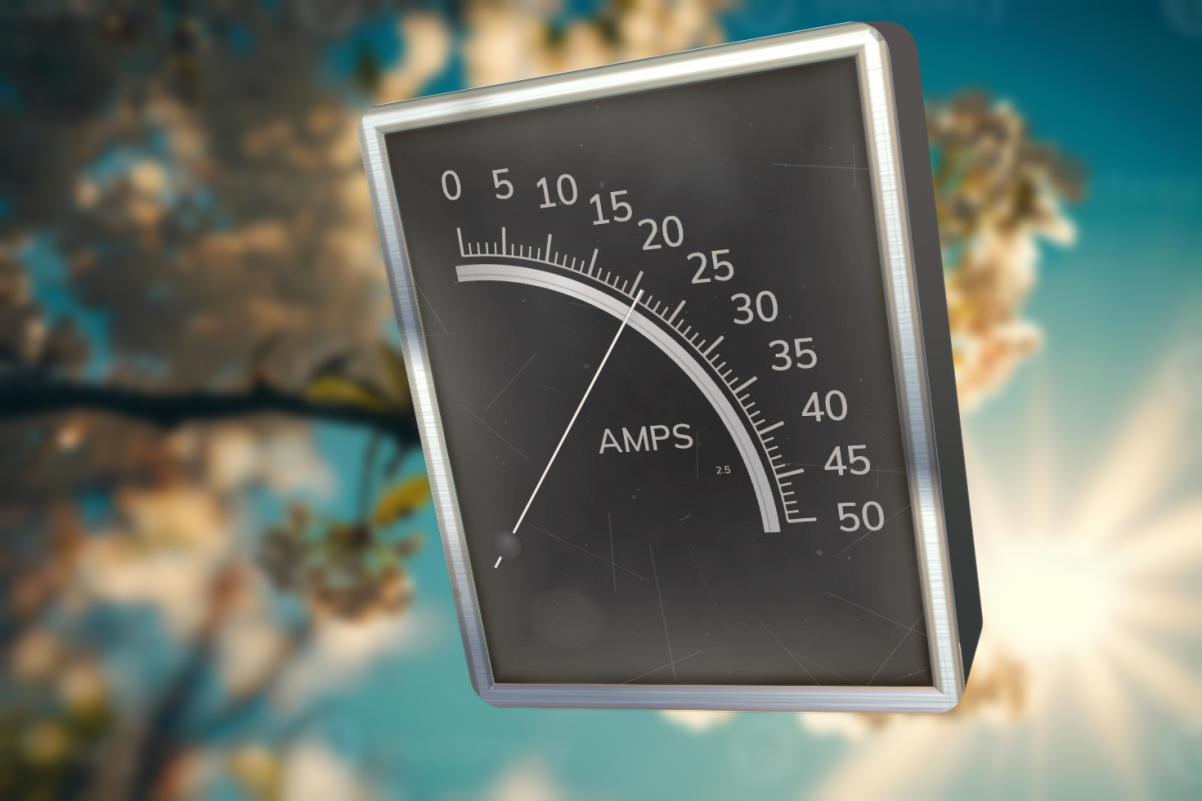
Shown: 21 A
